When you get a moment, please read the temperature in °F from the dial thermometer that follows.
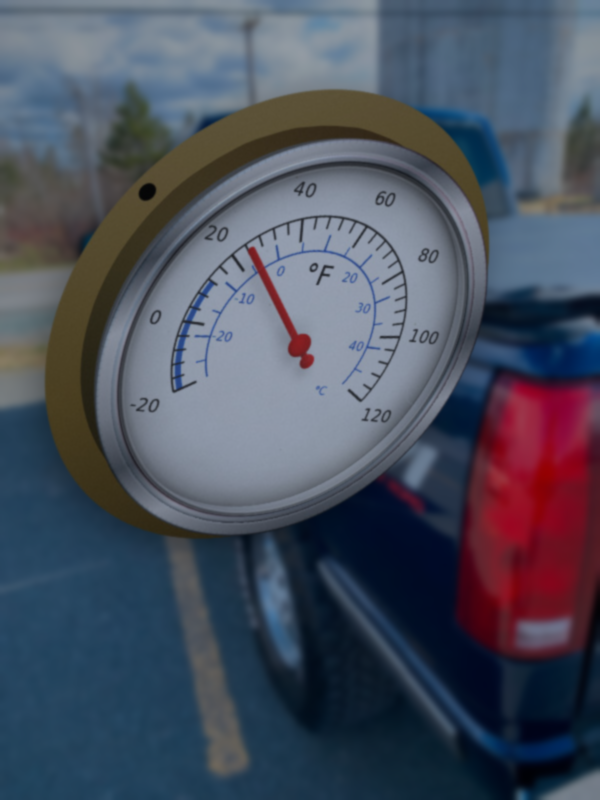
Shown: 24 °F
